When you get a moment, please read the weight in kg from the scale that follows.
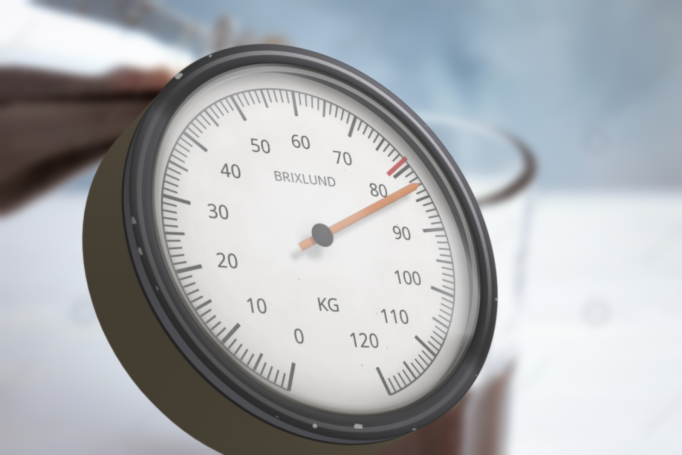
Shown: 83 kg
